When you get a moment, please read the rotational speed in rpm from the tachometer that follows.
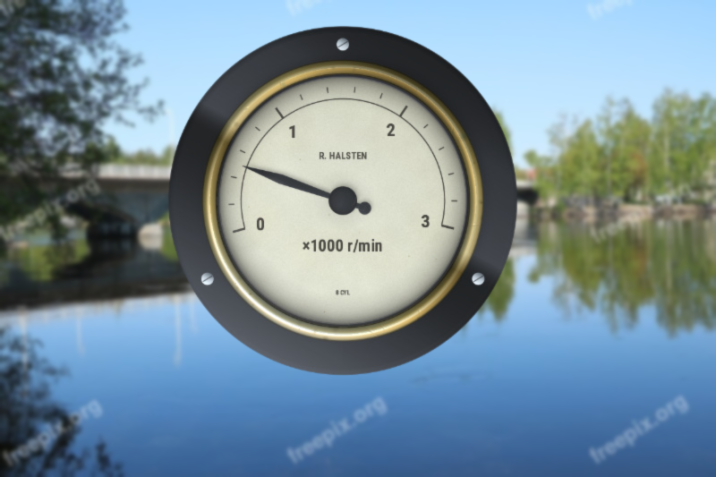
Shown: 500 rpm
